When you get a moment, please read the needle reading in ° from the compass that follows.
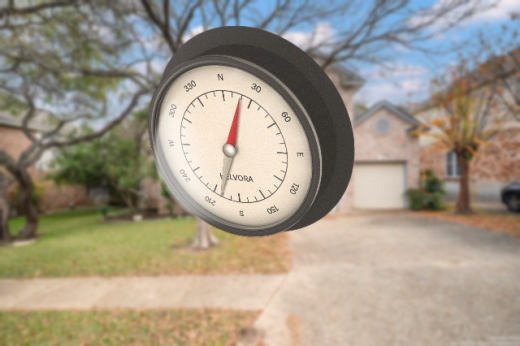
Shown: 20 °
